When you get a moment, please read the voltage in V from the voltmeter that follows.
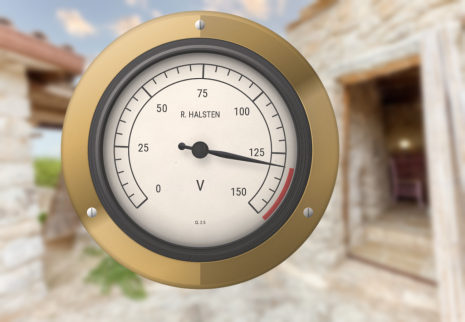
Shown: 130 V
